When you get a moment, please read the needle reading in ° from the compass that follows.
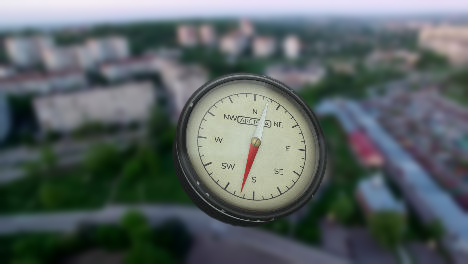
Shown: 195 °
